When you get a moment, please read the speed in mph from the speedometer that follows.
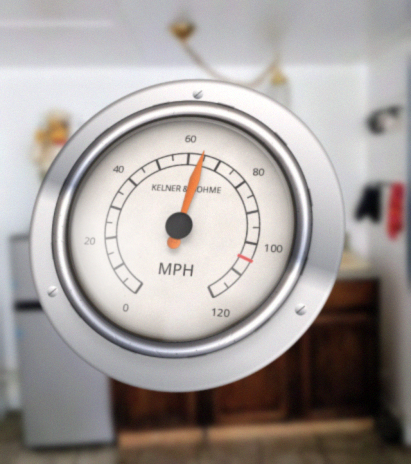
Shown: 65 mph
